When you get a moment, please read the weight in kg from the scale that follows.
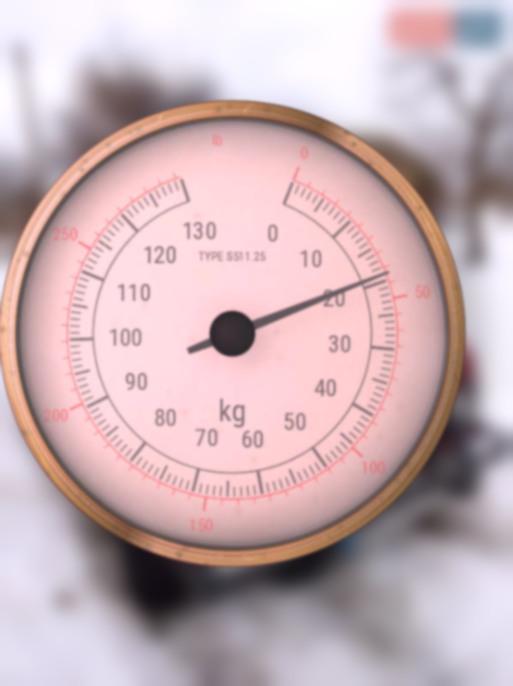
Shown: 19 kg
